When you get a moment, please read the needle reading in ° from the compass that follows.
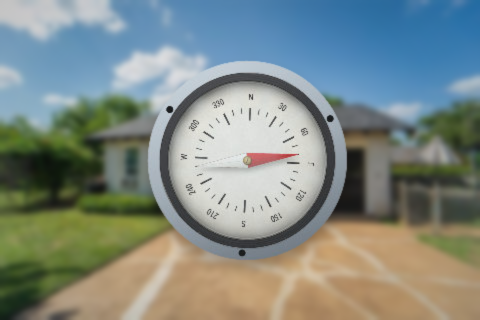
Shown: 80 °
